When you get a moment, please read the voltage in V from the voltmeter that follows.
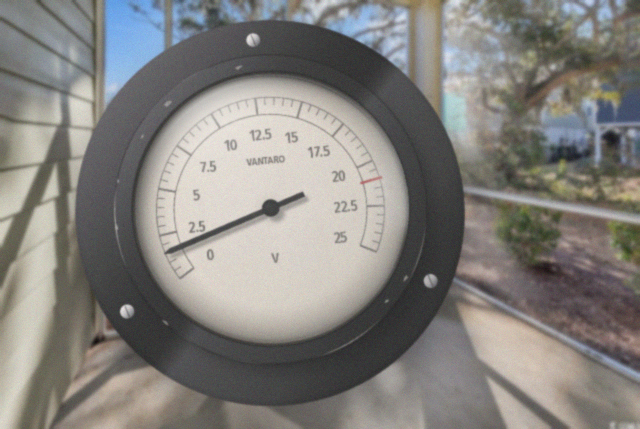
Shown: 1.5 V
